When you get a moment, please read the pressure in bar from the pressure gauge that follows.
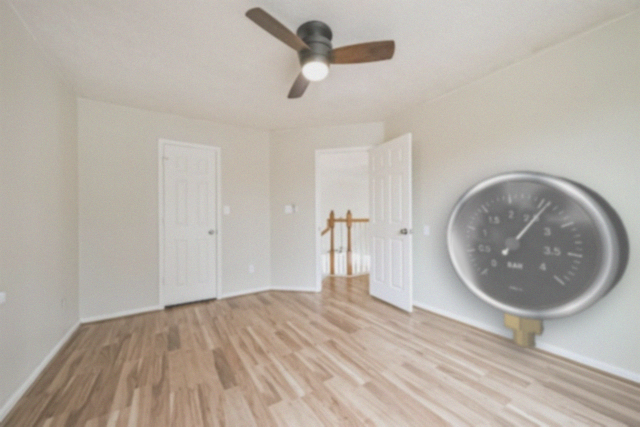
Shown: 2.6 bar
